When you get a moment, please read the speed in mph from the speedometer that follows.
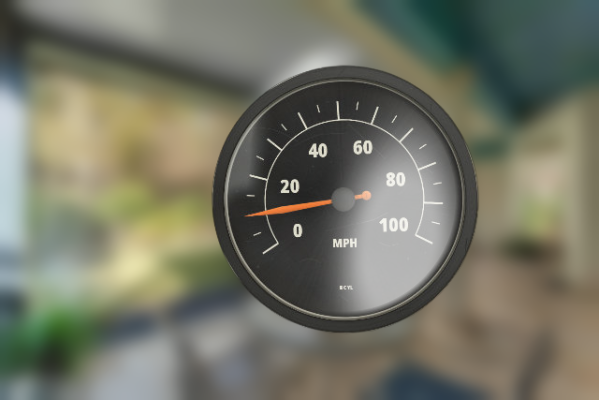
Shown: 10 mph
